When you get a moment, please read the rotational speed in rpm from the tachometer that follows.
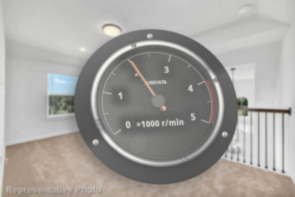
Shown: 2000 rpm
